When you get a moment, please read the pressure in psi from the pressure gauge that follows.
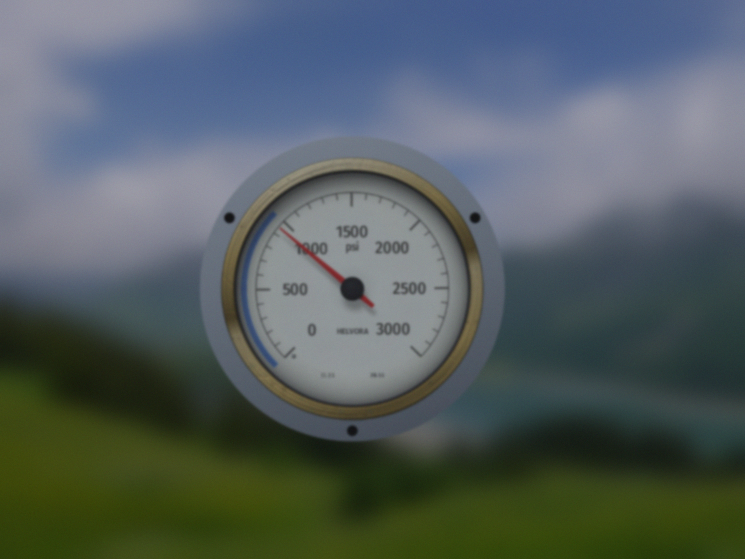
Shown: 950 psi
